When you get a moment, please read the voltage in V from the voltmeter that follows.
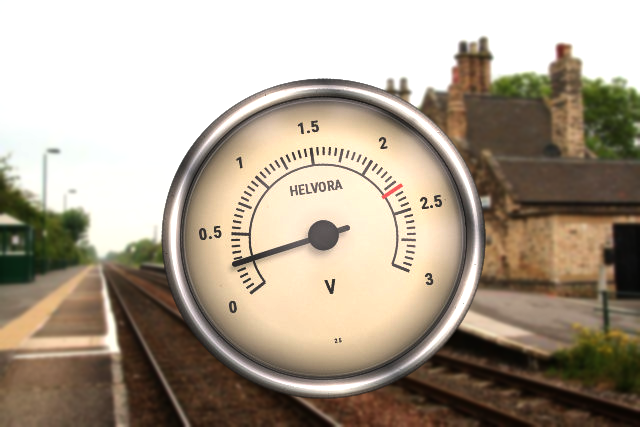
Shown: 0.25 V
